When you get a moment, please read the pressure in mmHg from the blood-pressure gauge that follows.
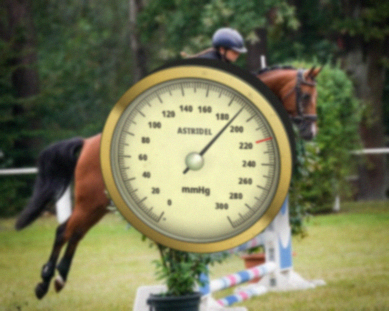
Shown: 190 mmHg
